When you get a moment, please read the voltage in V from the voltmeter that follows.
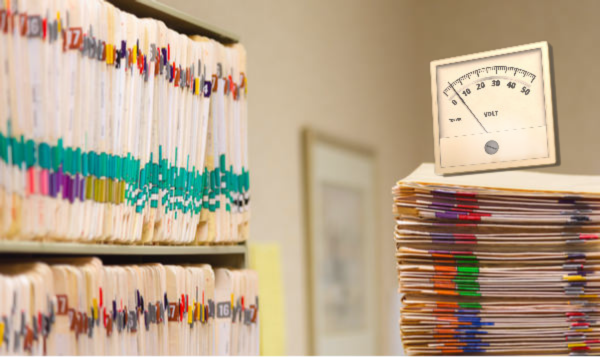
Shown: 5 V
